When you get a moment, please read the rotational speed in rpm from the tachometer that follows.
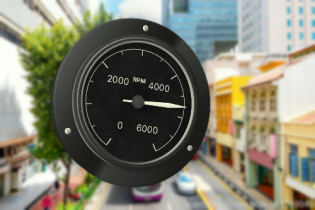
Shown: 4750 rpm
